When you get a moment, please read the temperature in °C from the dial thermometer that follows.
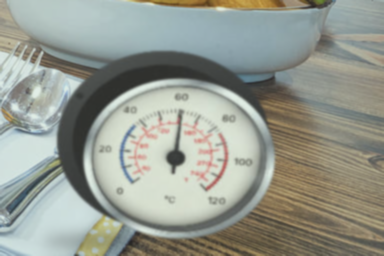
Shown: 60 °C
